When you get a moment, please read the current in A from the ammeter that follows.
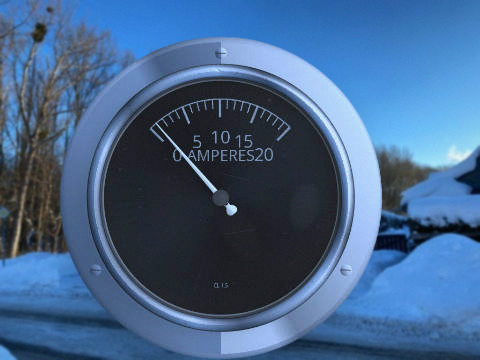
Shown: 1 A
